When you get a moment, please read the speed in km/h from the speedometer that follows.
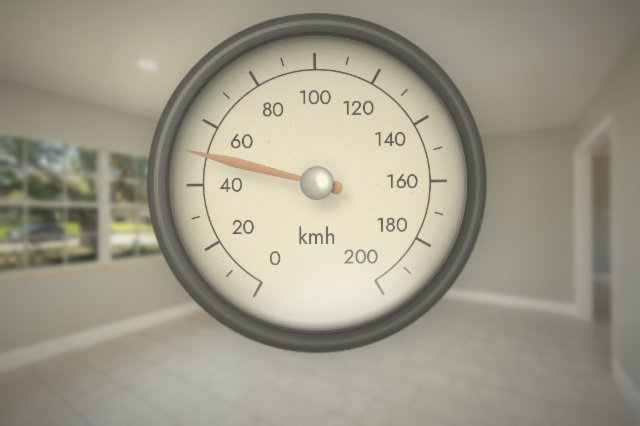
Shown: 50 km/h
